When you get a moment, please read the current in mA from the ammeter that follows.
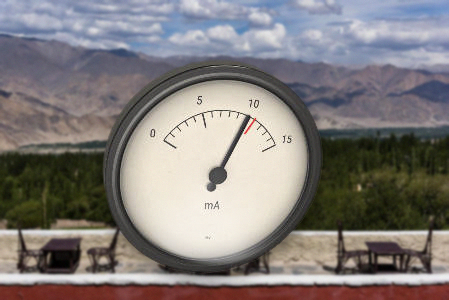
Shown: 10 mA
